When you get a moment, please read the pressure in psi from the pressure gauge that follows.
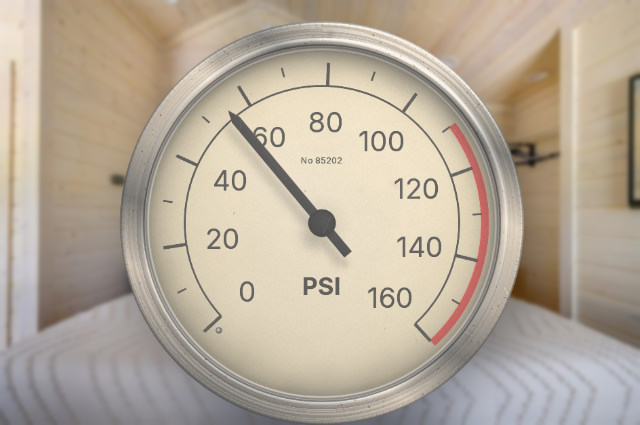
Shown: 55 psi
